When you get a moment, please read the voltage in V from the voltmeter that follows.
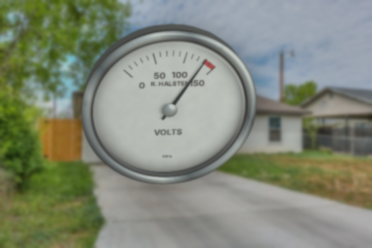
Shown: 130 V
